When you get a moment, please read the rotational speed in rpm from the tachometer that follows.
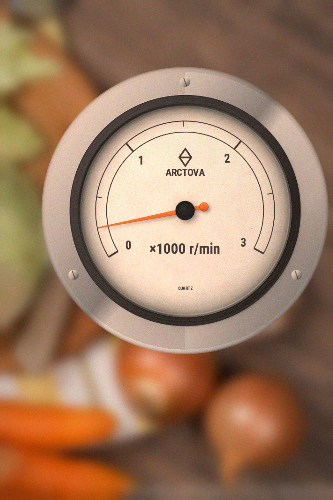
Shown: 250 rpm
